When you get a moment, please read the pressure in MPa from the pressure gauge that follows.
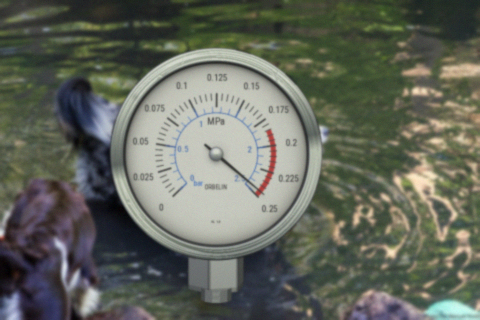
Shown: 0.245 MPa
